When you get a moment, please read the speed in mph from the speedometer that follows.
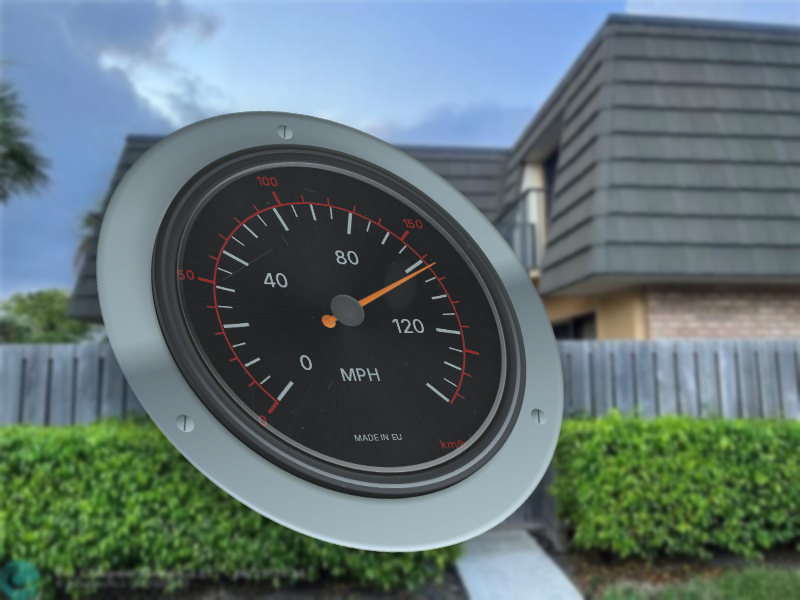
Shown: 102.5 mph
